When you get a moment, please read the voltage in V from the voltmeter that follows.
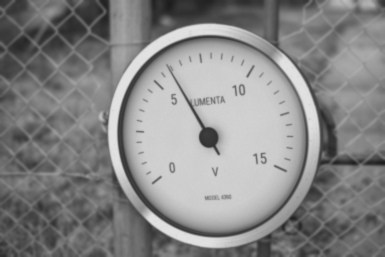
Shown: 6 V
